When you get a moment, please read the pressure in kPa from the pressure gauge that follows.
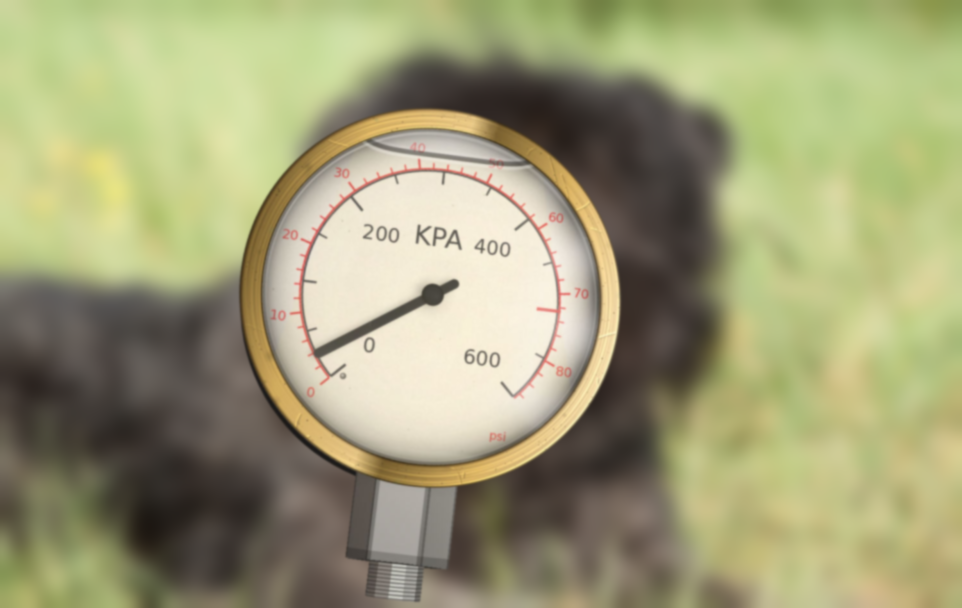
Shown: 25 kPa
